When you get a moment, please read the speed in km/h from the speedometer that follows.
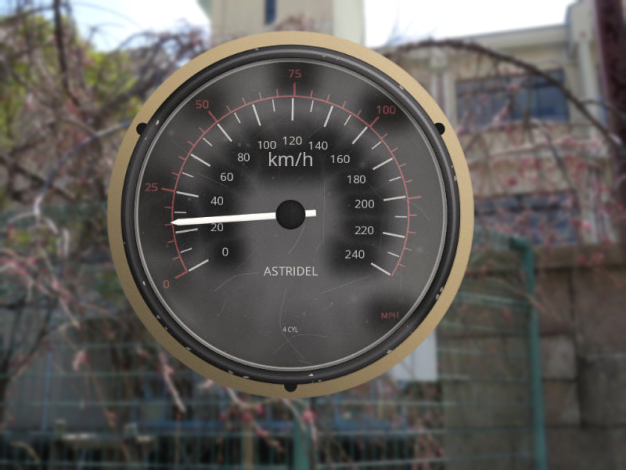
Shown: 25 km/h
